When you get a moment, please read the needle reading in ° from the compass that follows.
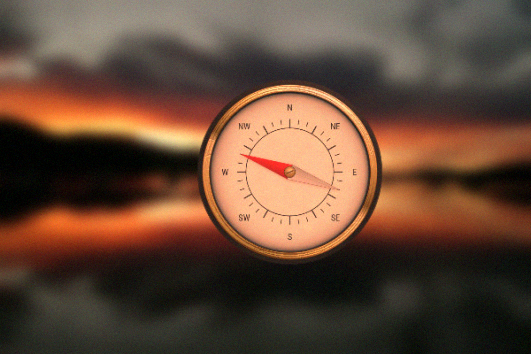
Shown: 290 °
